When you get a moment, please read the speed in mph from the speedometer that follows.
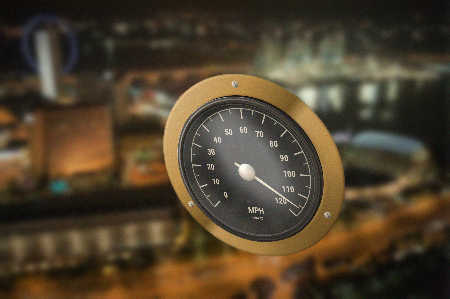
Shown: 115 mph
